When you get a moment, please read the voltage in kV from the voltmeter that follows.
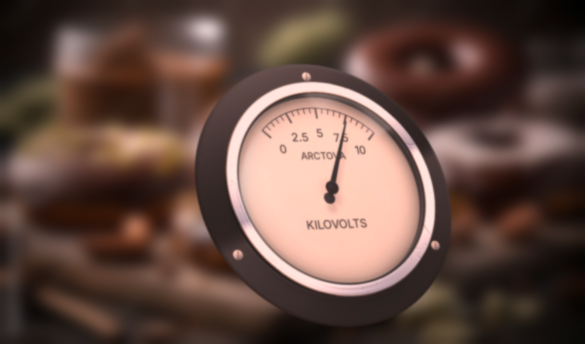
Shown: 7.5 kV
